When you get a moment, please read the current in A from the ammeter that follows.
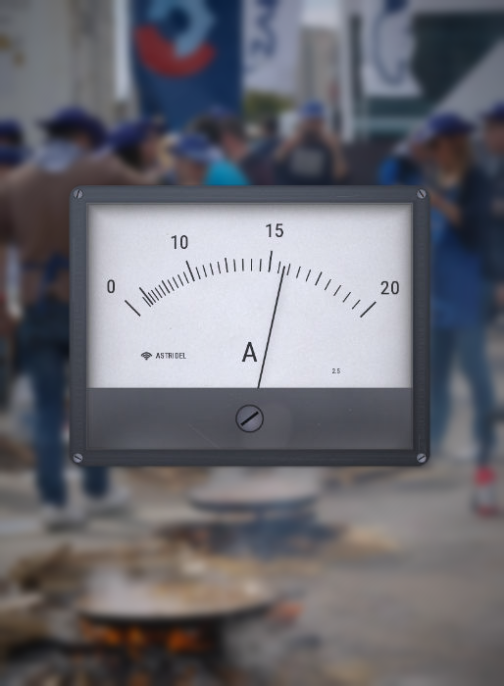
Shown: 15.75 A
